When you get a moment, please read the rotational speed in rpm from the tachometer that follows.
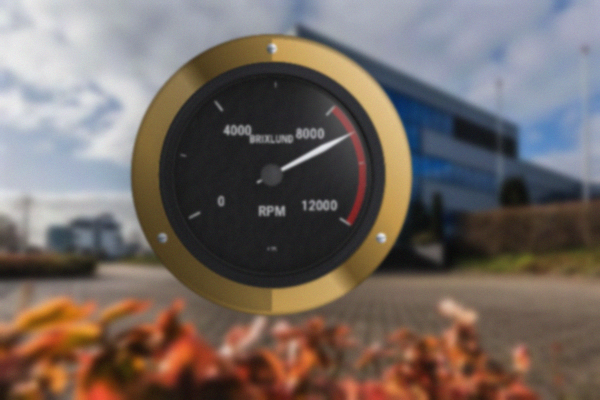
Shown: 9000 rpm
